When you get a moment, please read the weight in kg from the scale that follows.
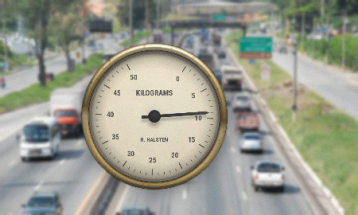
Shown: 9 kg
